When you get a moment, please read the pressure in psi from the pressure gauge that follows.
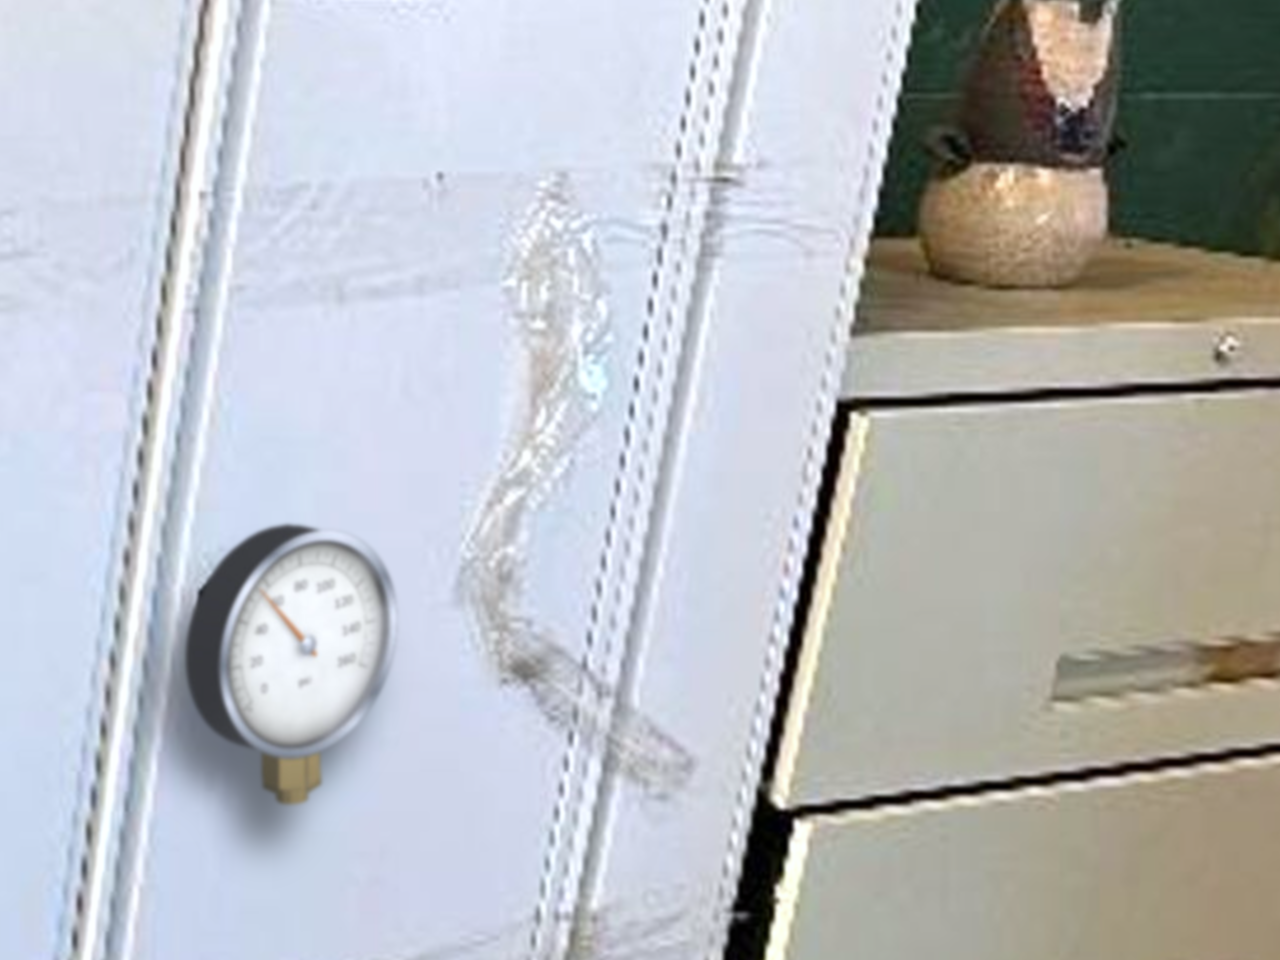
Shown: 55 psi
